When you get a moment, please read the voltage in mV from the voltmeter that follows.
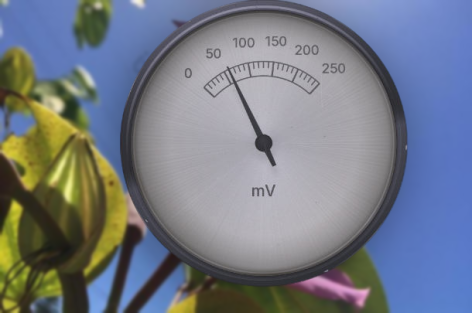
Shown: 60 mV
